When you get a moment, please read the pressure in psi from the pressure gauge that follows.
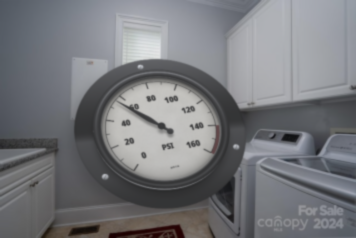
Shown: 55 psi
